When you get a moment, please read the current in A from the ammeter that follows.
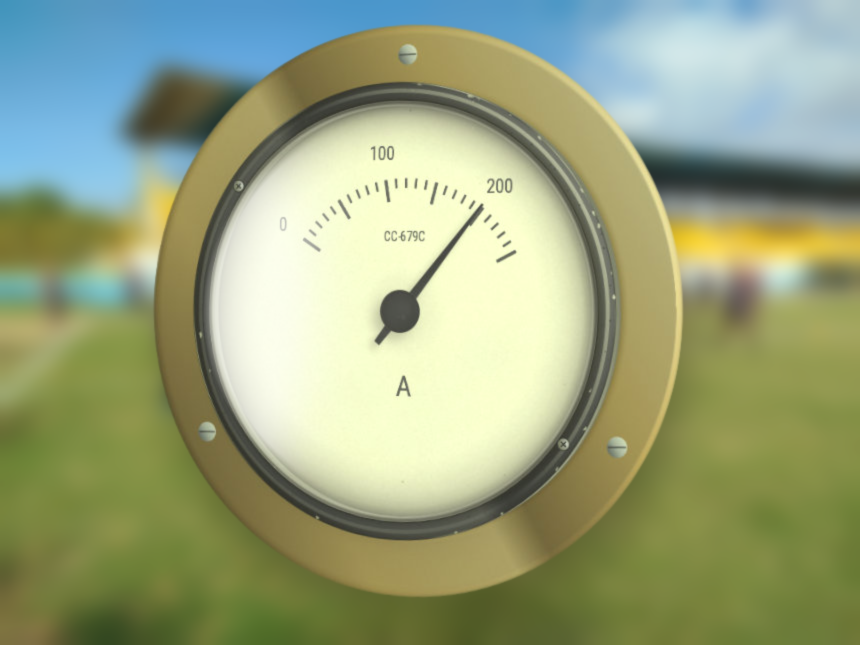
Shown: 200 A
